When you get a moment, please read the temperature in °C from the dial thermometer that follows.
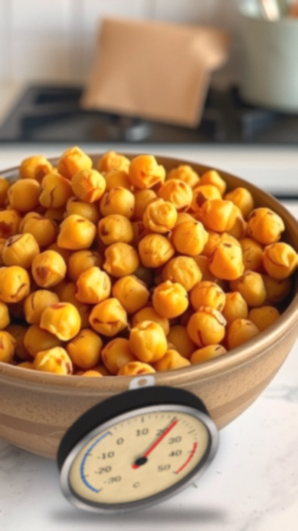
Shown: 20 °C
